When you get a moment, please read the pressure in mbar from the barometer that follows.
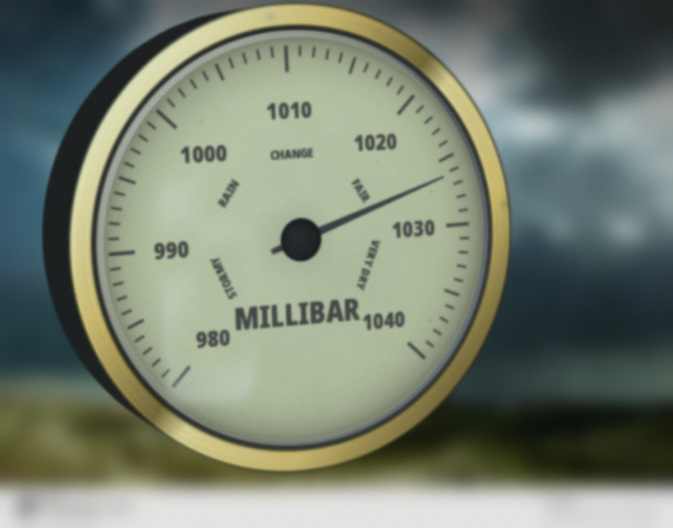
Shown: 1026 mbar
